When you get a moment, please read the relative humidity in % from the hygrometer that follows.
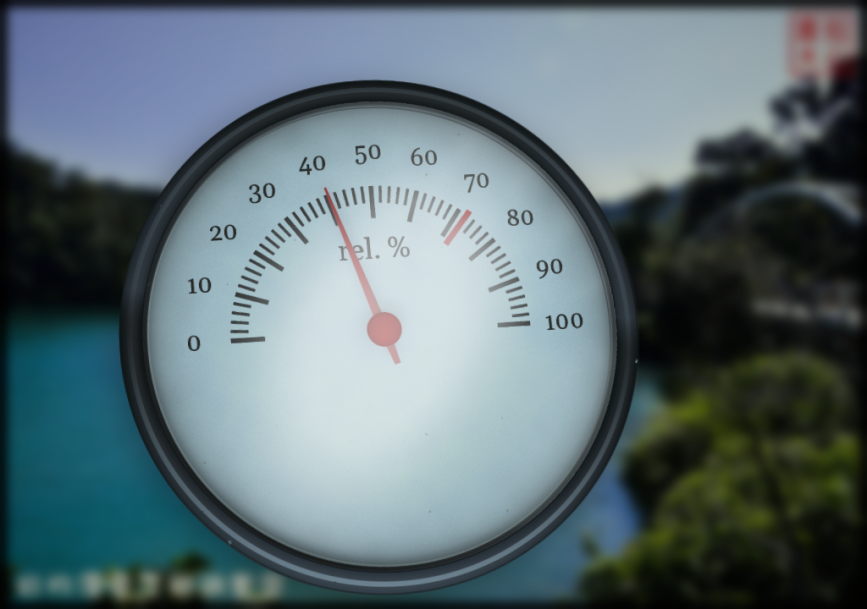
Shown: 40 %
